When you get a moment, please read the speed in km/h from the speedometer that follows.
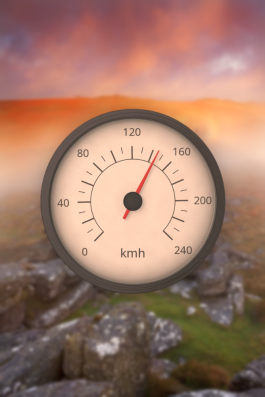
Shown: 145 km/h
